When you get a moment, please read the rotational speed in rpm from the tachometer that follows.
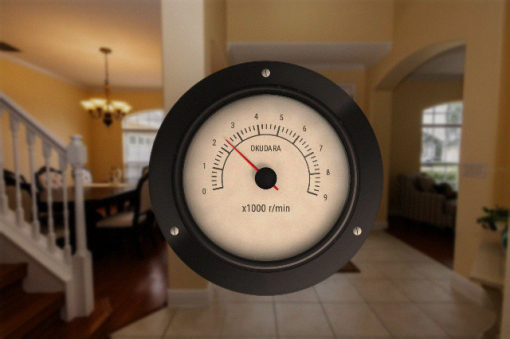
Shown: 2400 rpm
